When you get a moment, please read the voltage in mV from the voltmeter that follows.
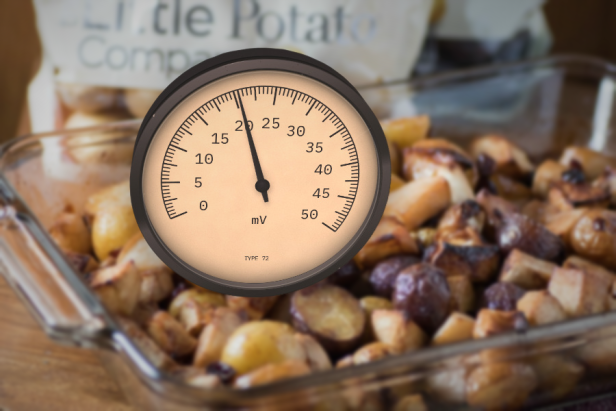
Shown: 20.5 mV
